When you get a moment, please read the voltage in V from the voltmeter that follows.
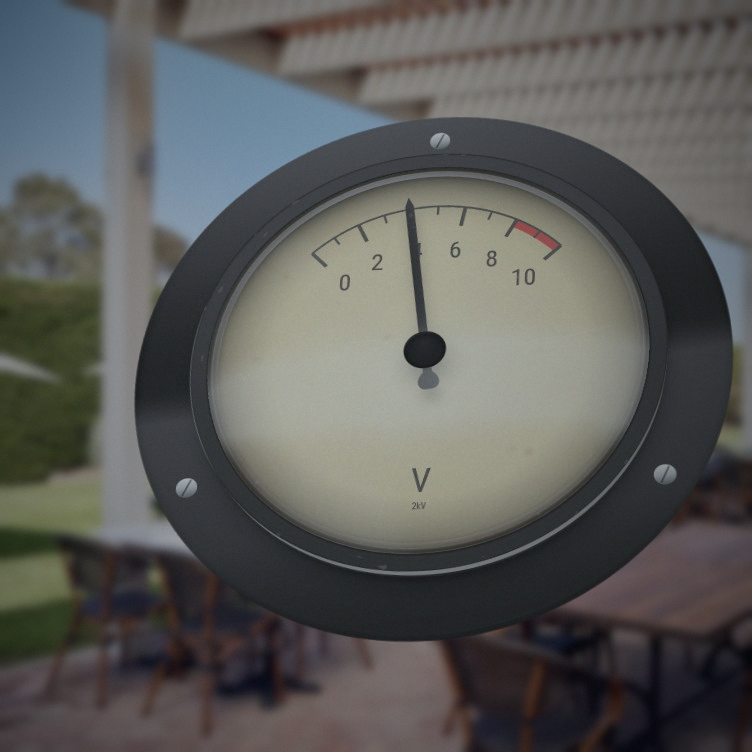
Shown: 4 V
